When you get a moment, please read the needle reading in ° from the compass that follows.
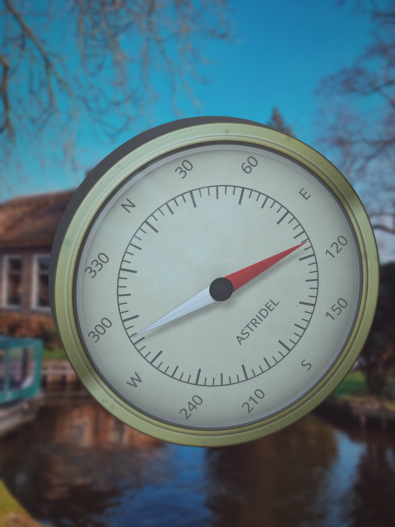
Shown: 110 °
